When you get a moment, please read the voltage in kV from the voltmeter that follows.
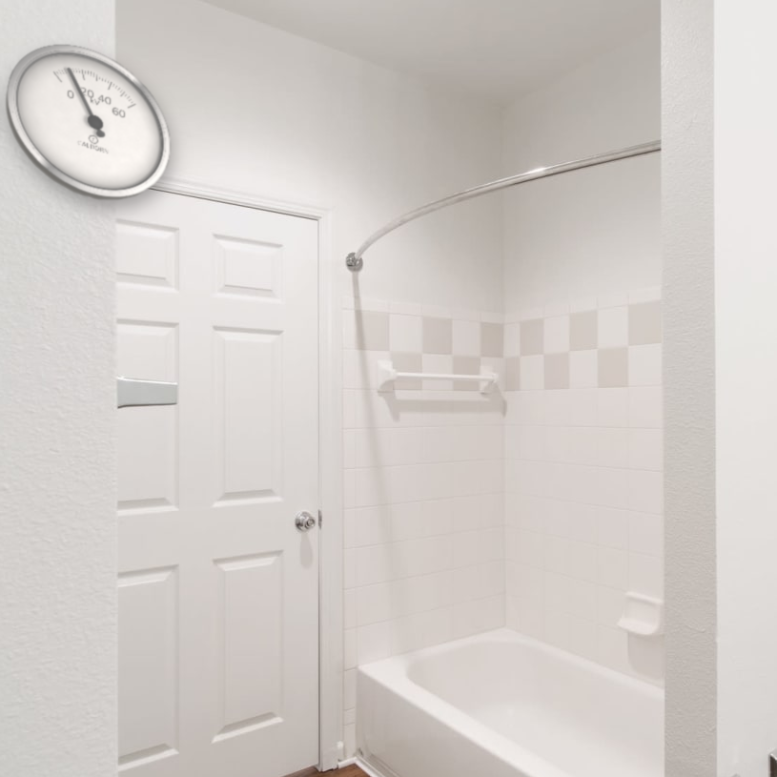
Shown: 10 kV
